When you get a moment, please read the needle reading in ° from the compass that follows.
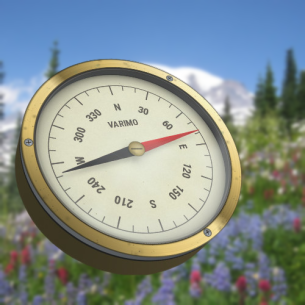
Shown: 80 °
